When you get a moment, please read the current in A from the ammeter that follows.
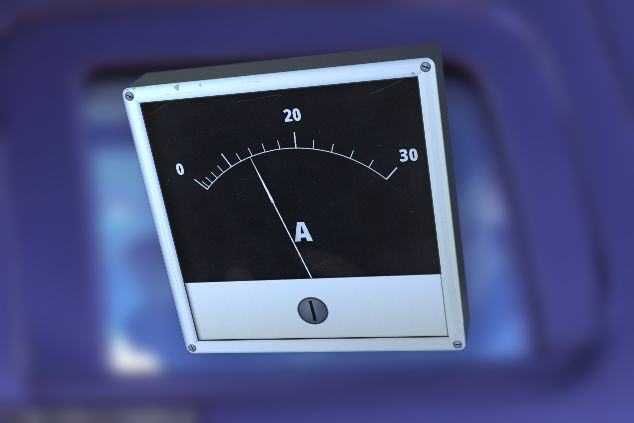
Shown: 14 A
